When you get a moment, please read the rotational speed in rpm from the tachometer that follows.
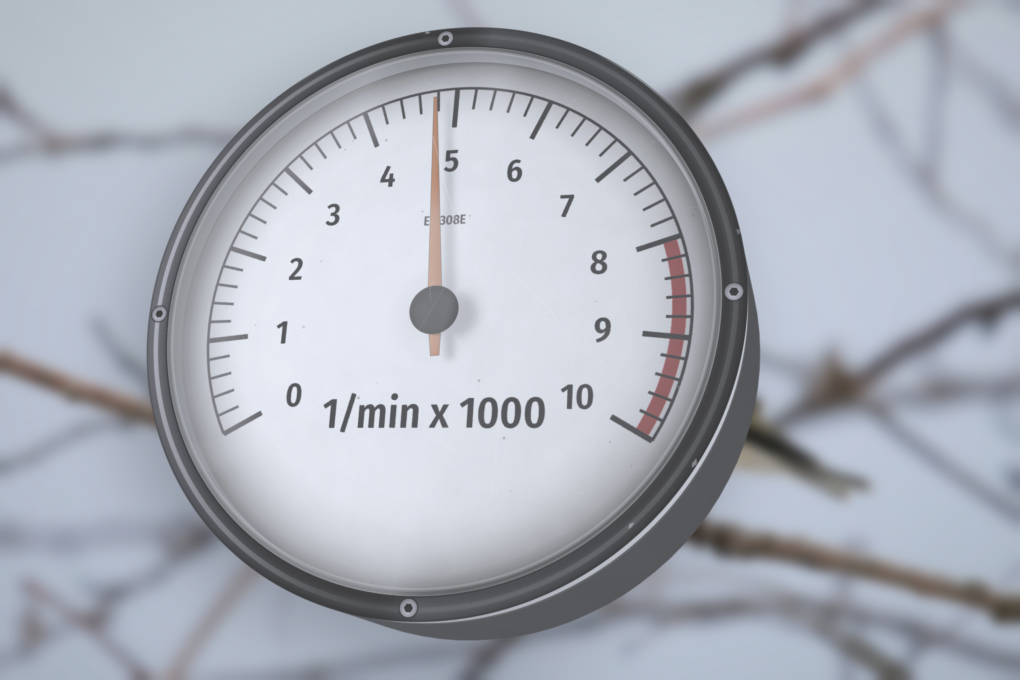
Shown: 4800 rpm
